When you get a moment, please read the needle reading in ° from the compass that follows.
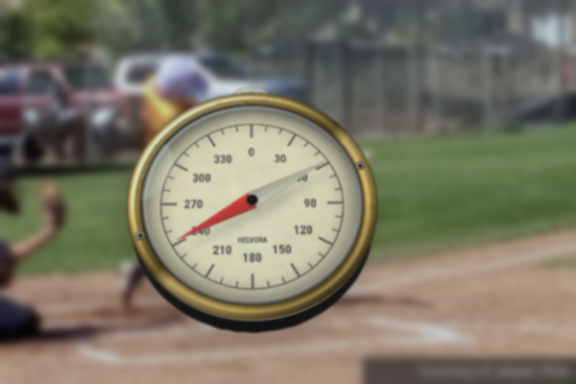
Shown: 240 °
